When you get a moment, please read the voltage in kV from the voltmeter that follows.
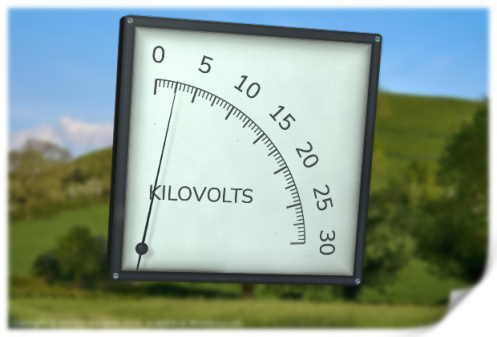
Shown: 2.5 kV
